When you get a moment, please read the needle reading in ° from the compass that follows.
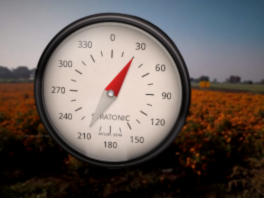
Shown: 30 °
